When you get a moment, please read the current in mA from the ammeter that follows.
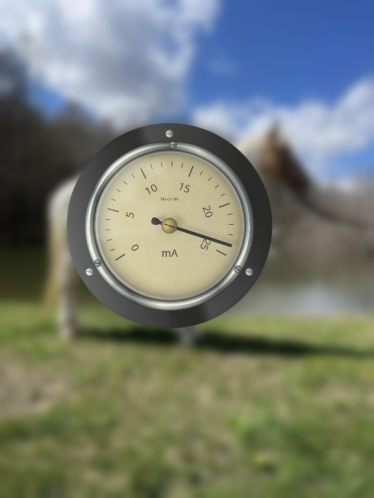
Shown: 24 mA
